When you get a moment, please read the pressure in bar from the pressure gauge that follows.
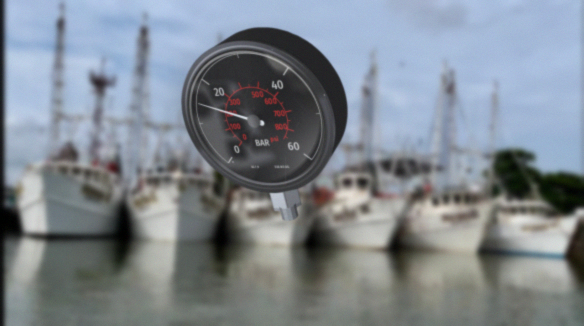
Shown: 15 bar
